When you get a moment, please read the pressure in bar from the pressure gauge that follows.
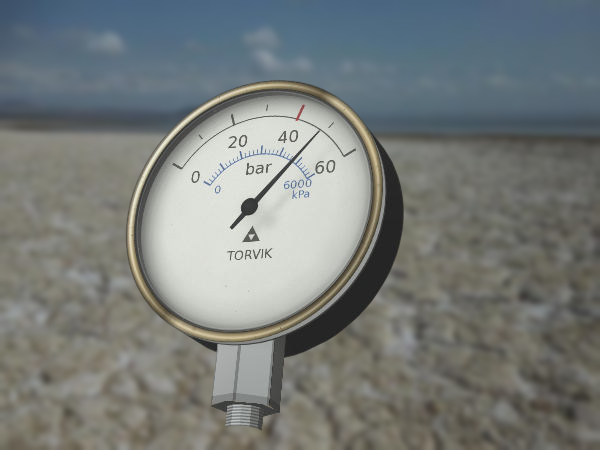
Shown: 50 bar
